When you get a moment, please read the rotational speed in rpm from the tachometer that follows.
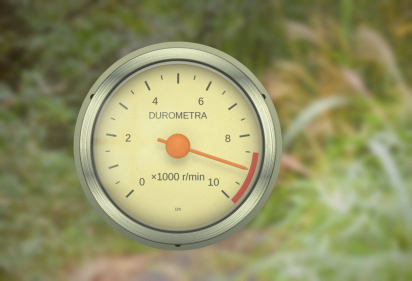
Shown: 9000 rpm
